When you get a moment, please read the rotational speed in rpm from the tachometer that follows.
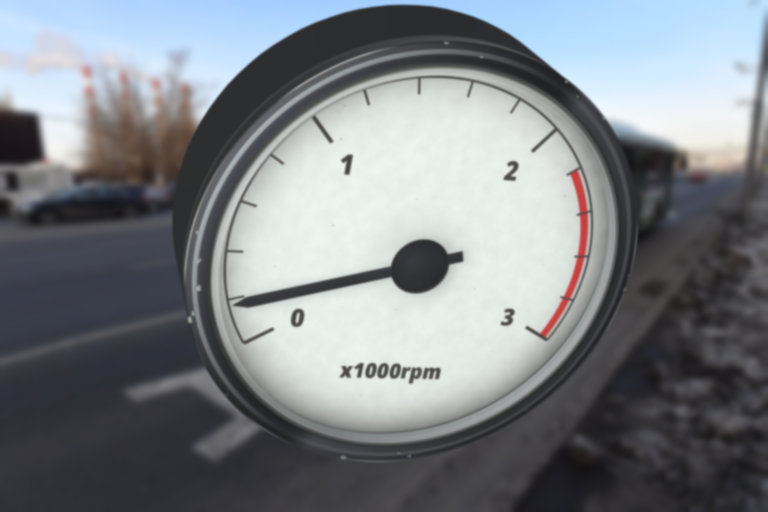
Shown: 200 rpm
